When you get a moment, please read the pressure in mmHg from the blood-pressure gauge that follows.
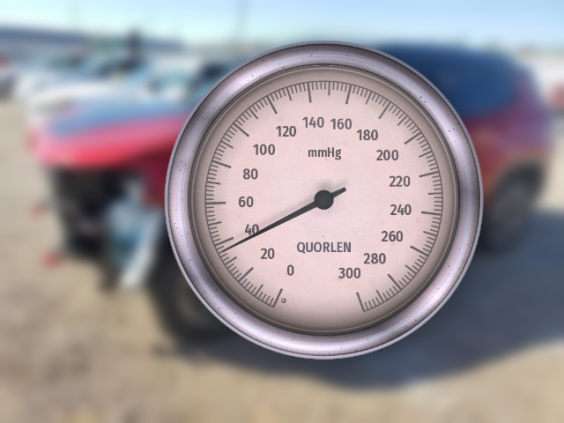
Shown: 36 mmHg
